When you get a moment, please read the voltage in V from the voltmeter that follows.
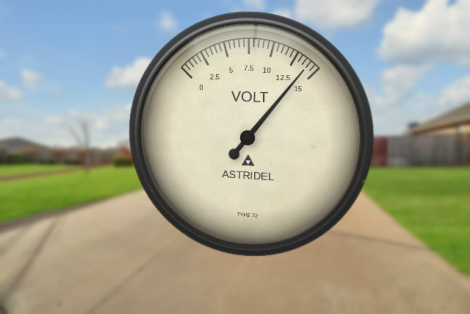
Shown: 14 V
